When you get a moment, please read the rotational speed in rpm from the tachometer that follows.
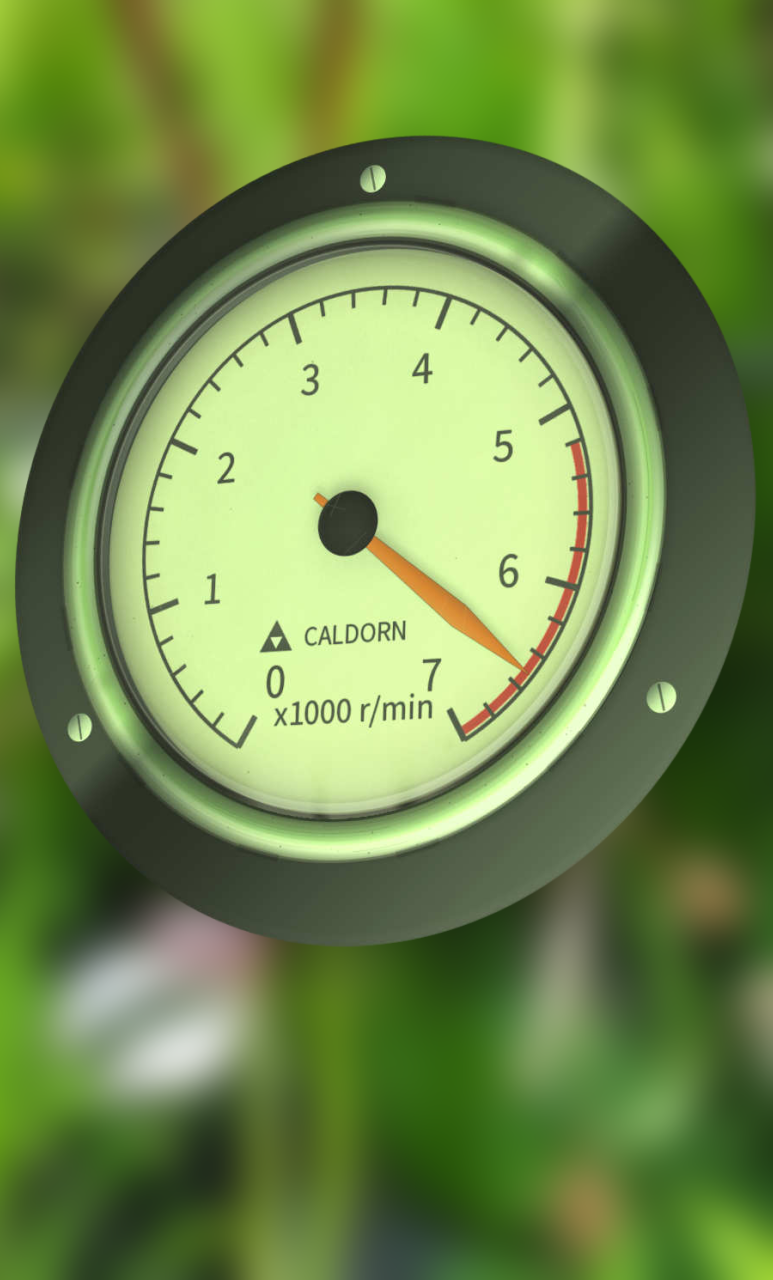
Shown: 6500 rpm
